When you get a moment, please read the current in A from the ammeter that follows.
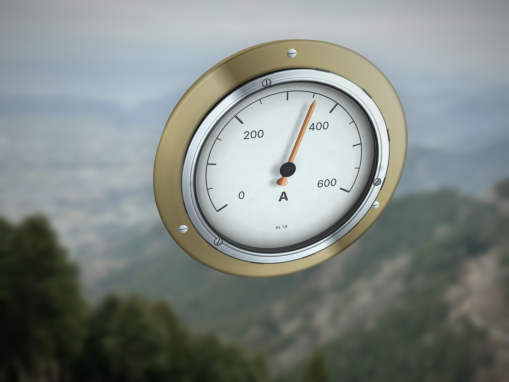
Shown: 350 A
